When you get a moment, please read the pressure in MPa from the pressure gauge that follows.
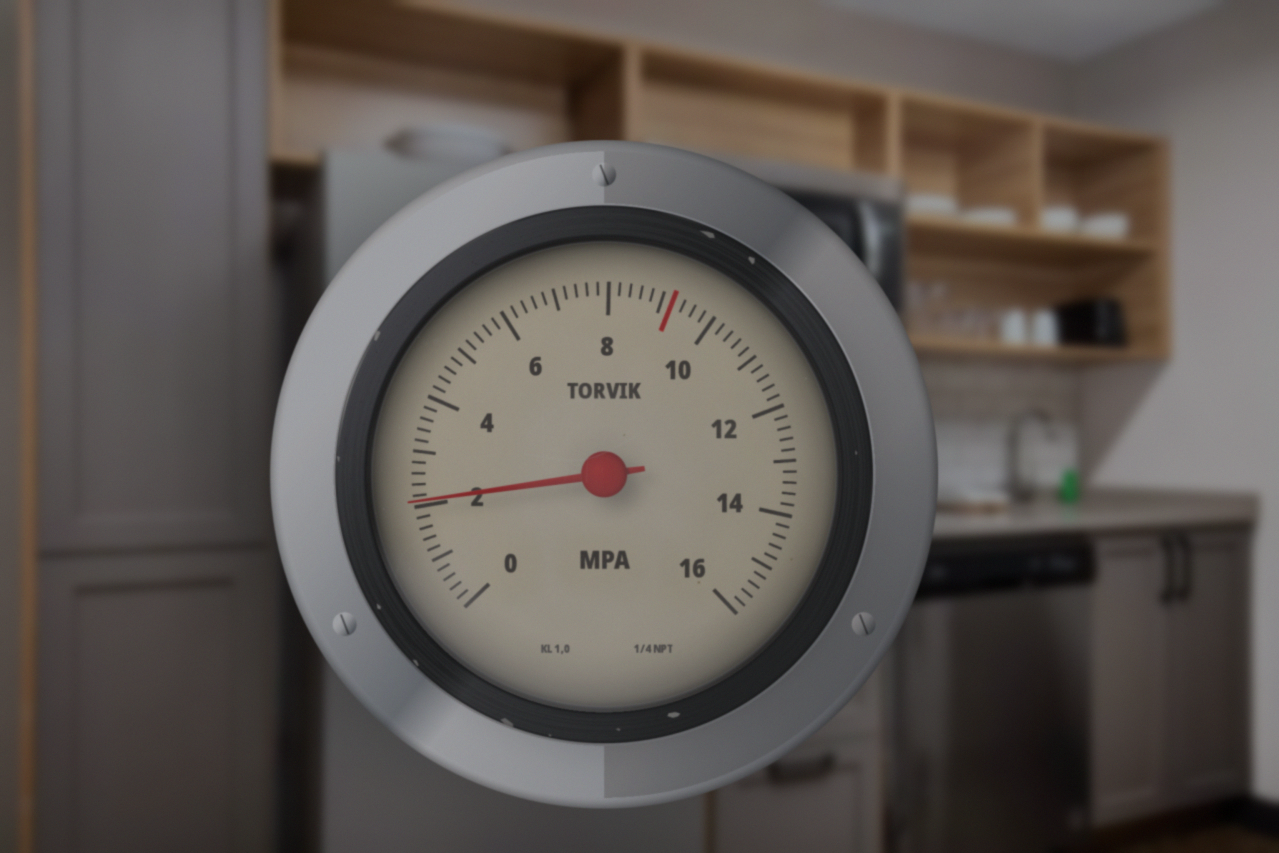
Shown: 2.1 MPa
